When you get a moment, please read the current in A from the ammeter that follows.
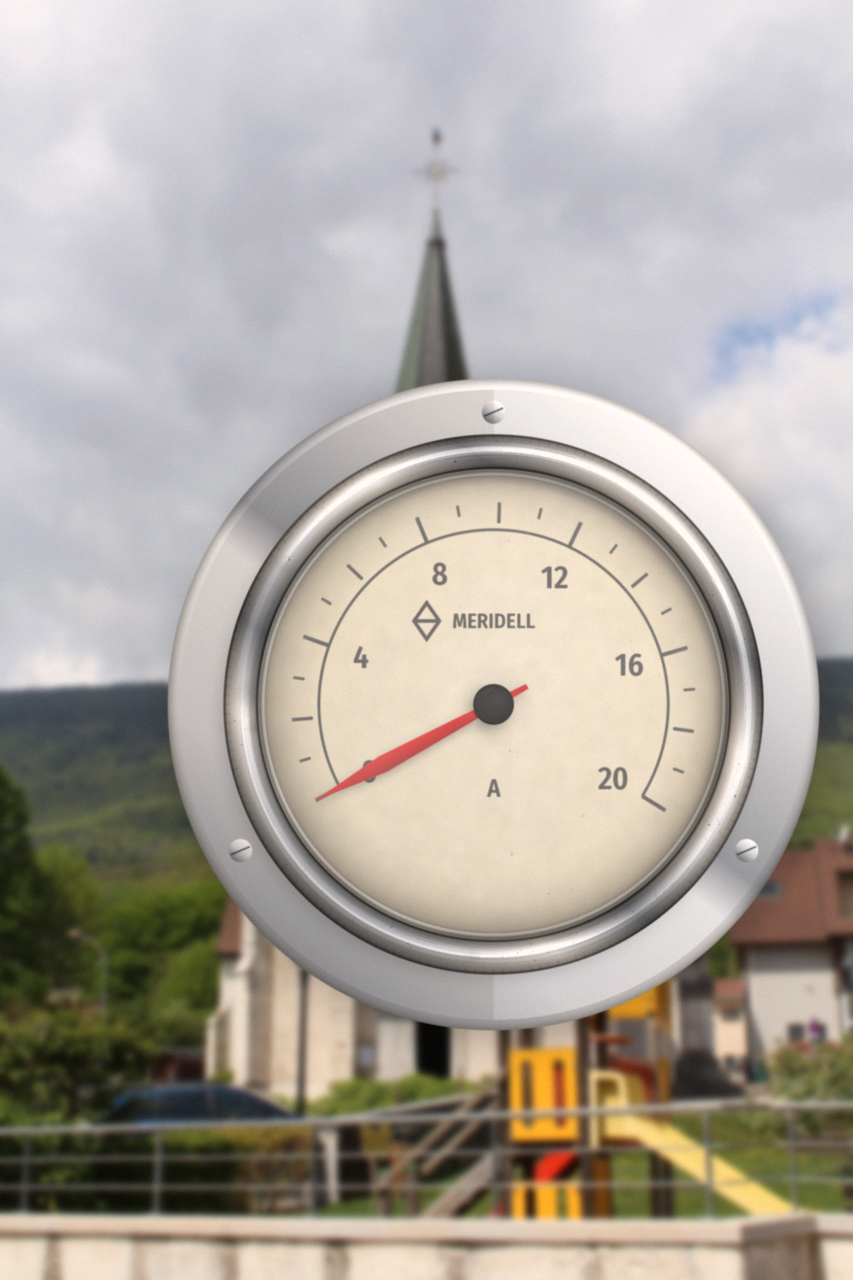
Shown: 0 A
